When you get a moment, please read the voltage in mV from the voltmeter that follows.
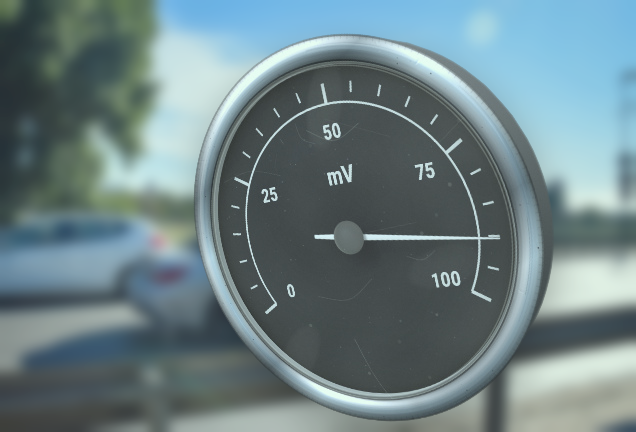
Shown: 90 mV
